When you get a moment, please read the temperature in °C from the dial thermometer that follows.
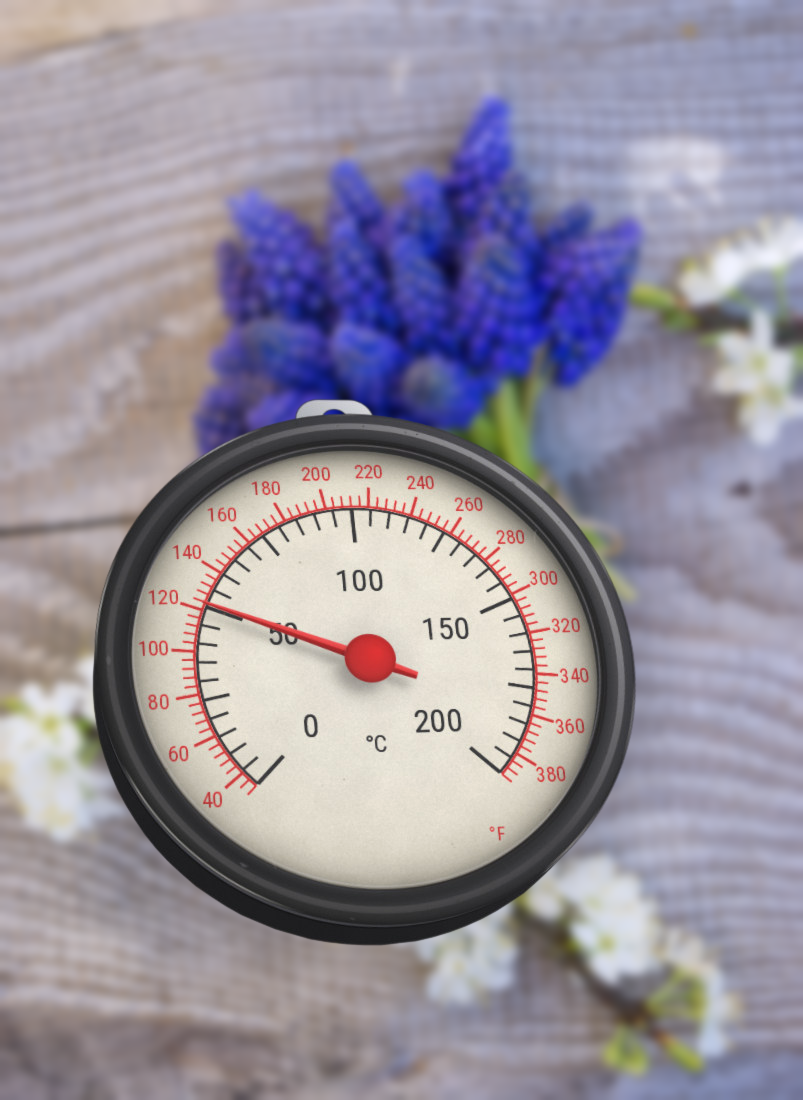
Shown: 50 °C
